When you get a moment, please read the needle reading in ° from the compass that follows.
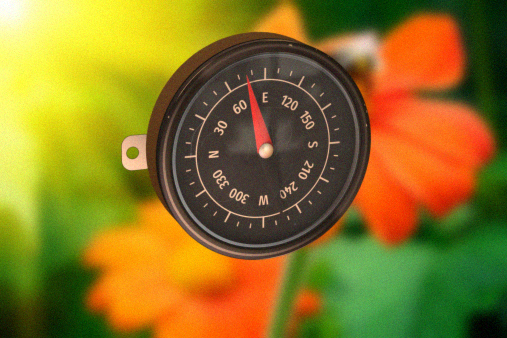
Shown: 75 °
